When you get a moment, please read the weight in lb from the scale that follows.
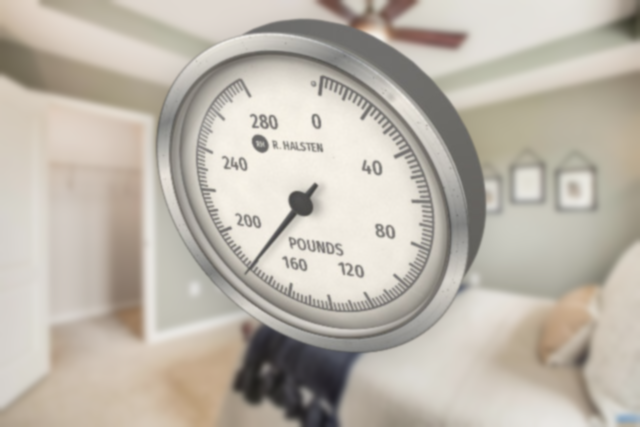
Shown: 180 lb
